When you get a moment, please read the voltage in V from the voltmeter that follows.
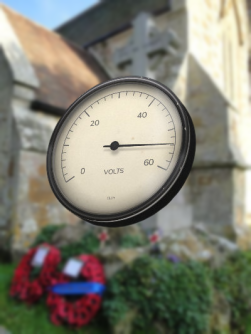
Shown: 54 V
